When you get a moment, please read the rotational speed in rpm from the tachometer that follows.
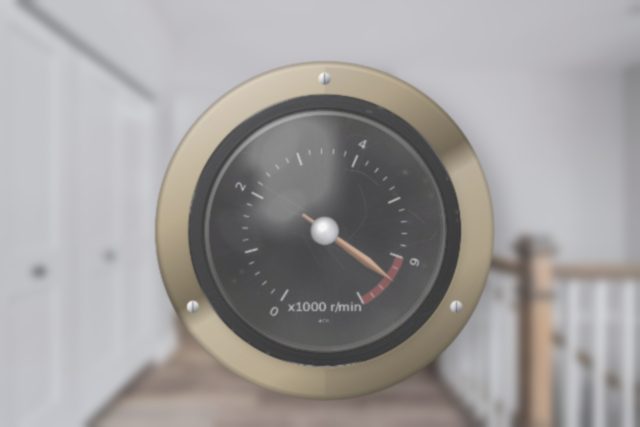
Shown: 6400 rpm
